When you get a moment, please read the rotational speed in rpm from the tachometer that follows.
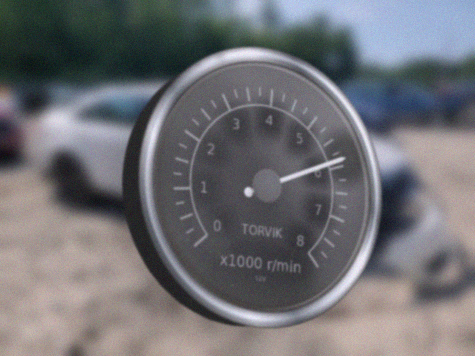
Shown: 5875 rpm
